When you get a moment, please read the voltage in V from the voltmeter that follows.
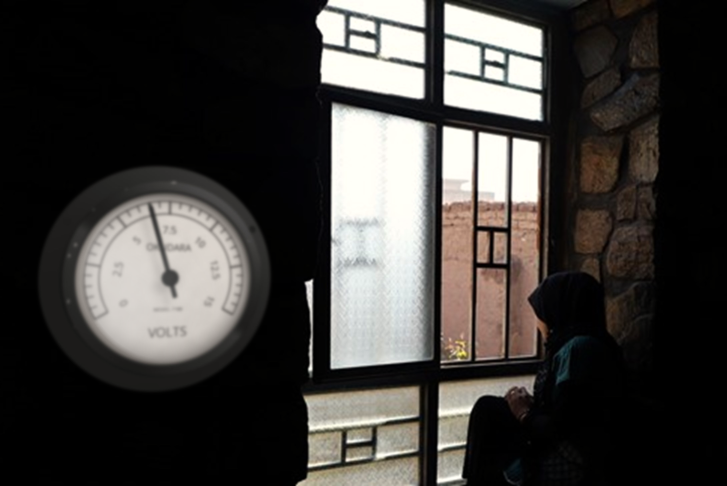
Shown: 6.5 V
